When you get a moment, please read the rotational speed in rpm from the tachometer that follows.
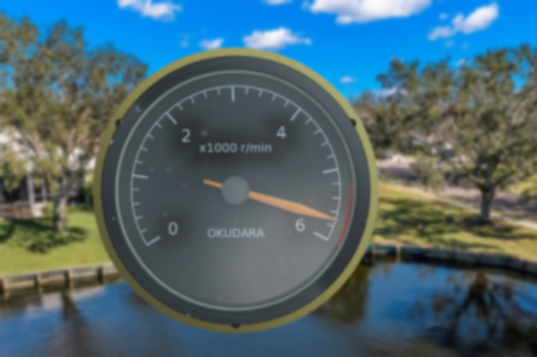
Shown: 5700 rpm
